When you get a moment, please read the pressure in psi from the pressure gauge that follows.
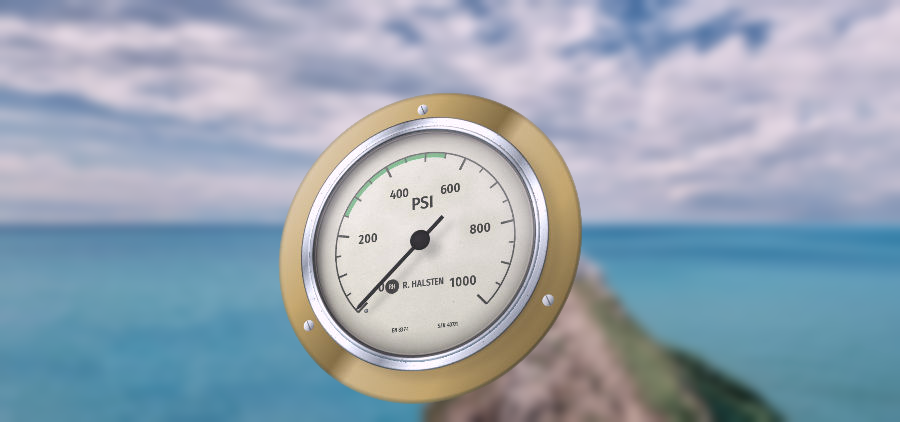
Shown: 0 psi
